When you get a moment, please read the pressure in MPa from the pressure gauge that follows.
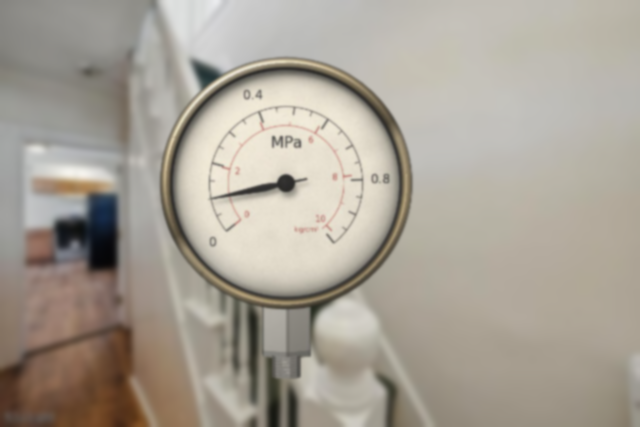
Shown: 0.1 MPa
